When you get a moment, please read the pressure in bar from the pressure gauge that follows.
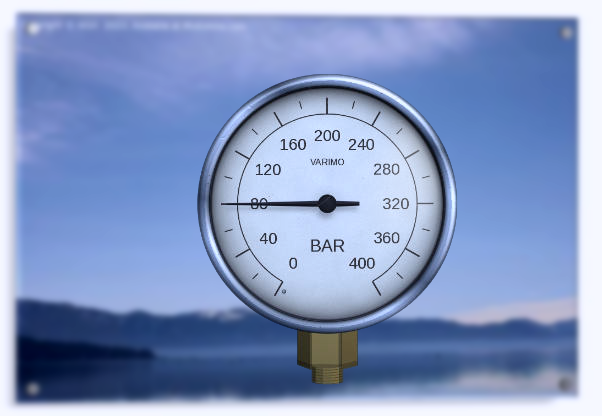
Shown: 80 bar
